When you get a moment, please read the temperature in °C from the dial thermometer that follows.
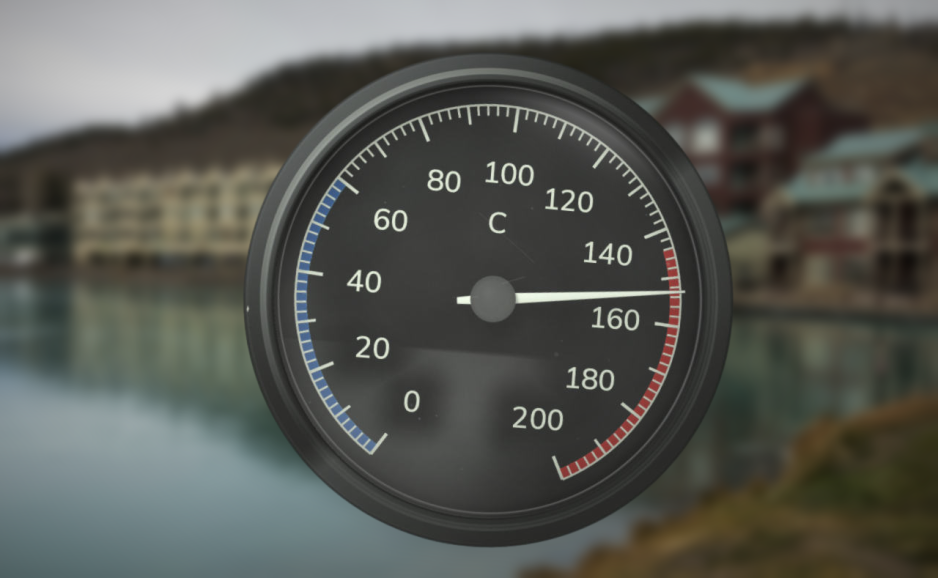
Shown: 153 °C
